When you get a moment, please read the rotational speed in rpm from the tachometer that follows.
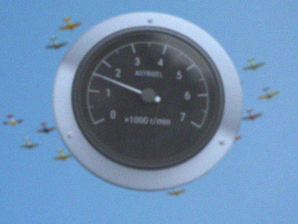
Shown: 1500 rpm
